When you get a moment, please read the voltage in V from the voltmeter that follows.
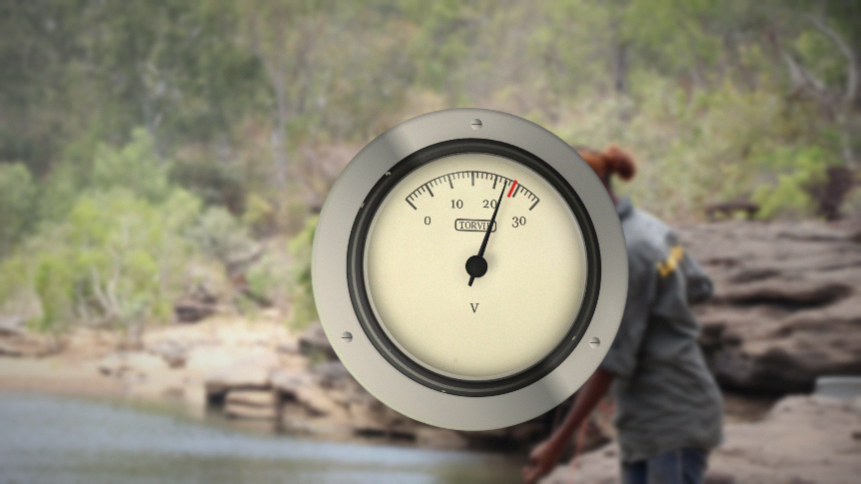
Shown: 22 V
